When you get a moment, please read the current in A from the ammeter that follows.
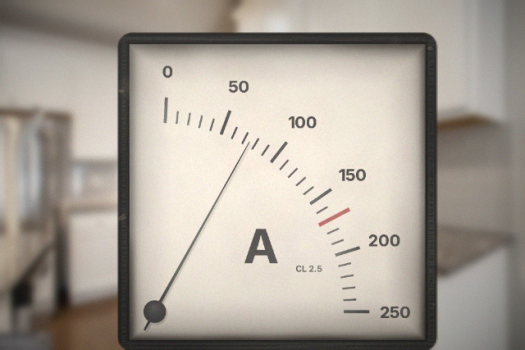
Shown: 75 A
